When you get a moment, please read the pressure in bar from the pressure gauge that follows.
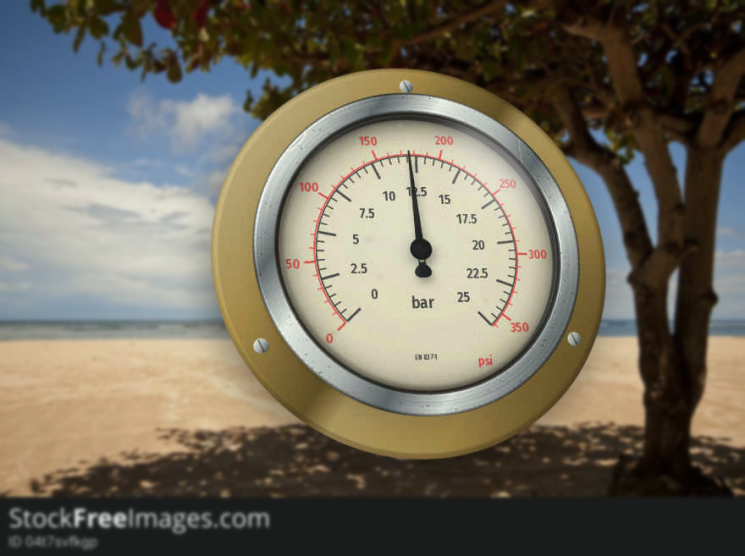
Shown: 12 bar
